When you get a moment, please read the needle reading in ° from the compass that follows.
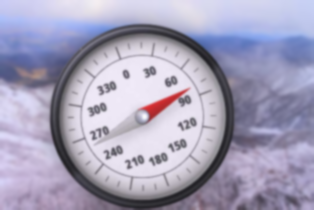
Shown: 80 °
